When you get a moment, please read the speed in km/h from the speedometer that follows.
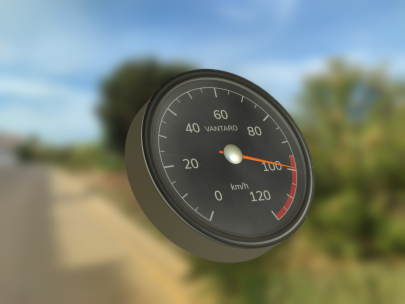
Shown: 100 km/h
